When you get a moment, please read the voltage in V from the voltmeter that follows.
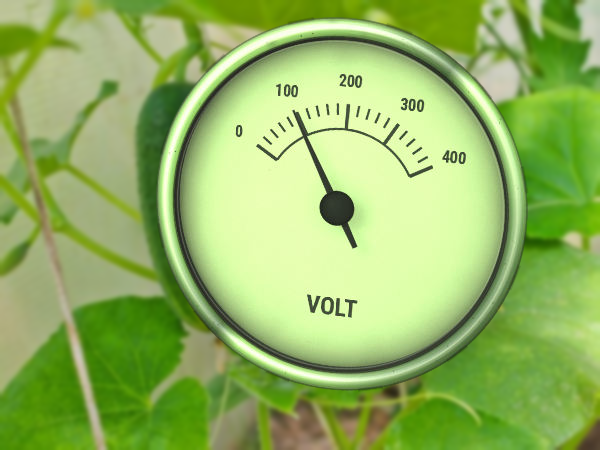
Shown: 100 V
